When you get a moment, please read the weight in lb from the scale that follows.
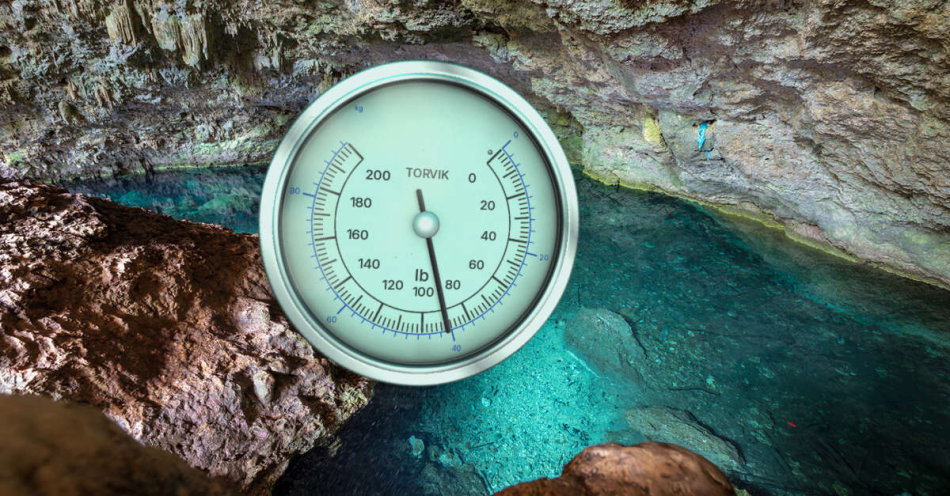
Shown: 90 lb
